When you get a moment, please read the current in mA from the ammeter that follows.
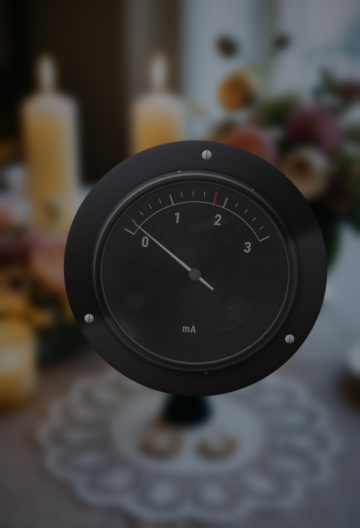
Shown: 0.2 mA
